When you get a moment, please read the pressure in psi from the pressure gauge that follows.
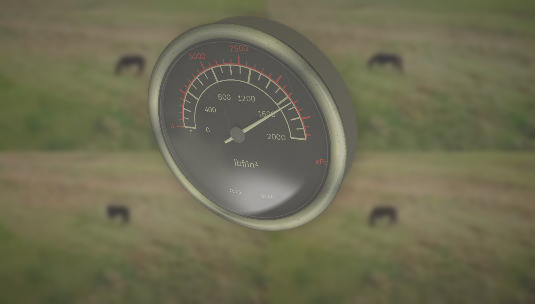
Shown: 1650 psi
